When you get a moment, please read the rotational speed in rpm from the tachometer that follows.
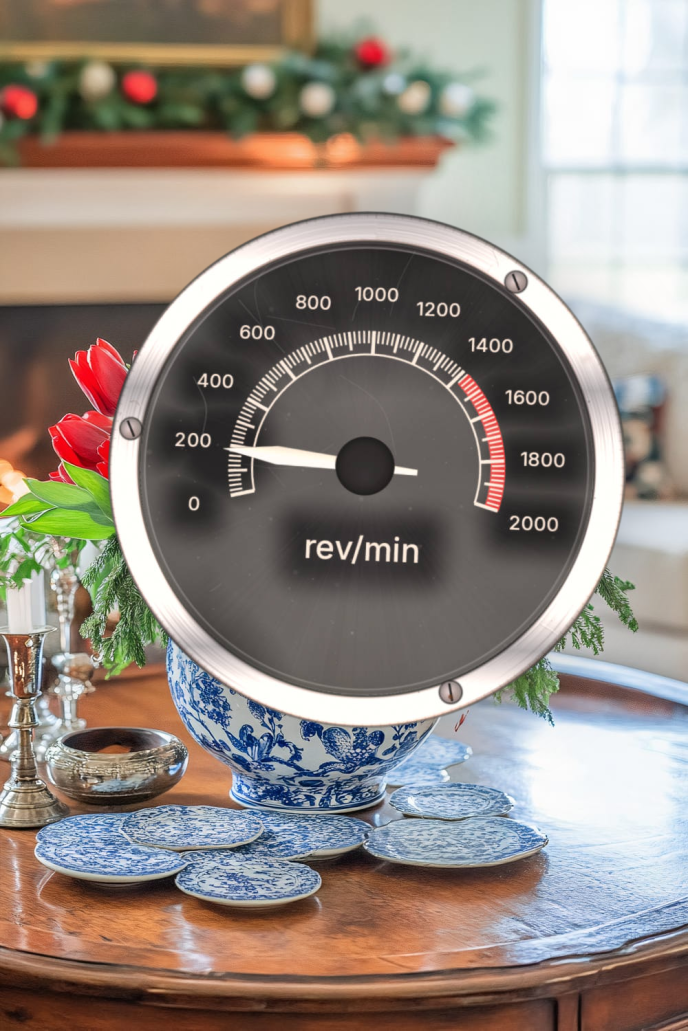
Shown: 180 rpm
